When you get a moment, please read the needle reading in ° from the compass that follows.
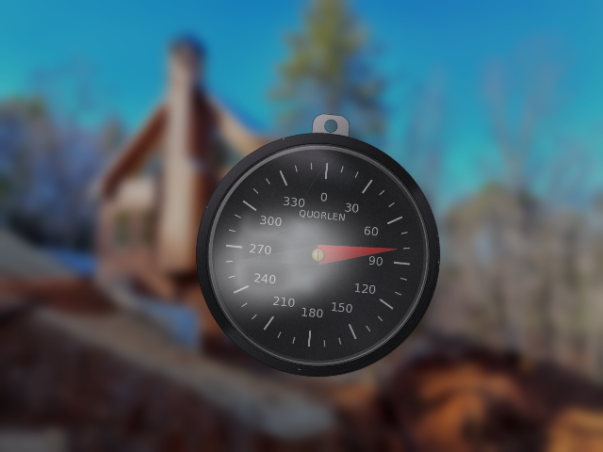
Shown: 80 °
